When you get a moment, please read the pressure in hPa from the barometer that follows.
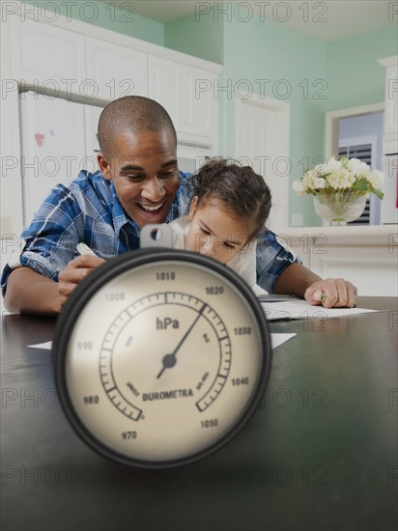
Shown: 1020 hPa
